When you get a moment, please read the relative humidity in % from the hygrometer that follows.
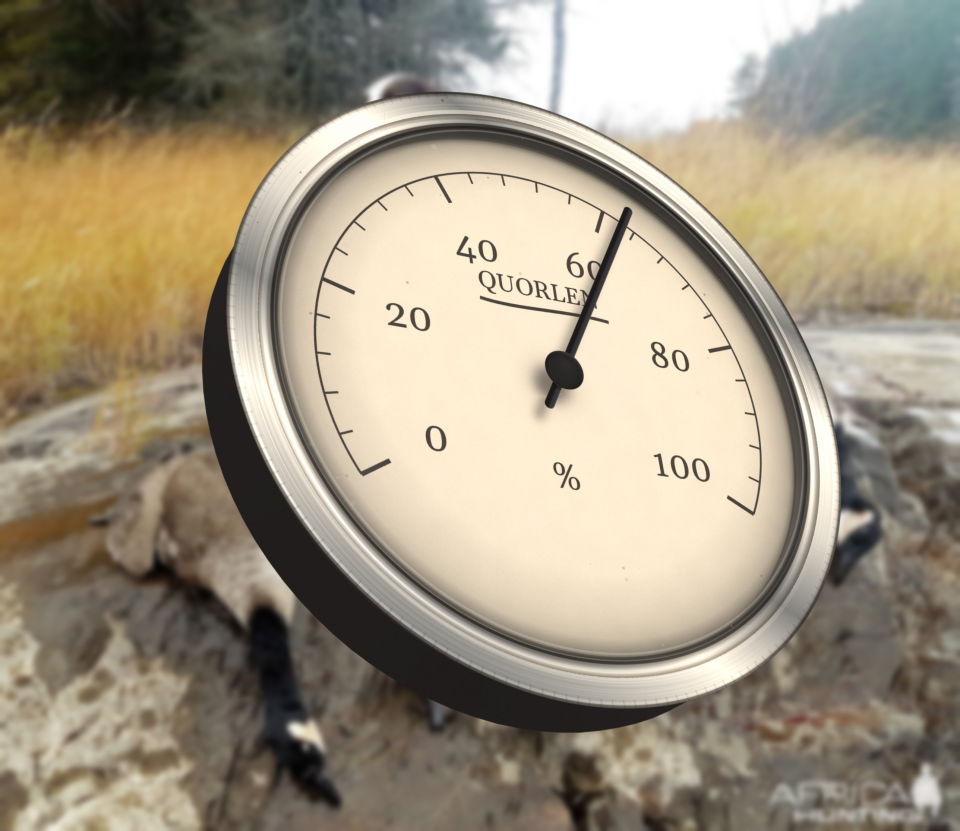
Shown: 62 %
